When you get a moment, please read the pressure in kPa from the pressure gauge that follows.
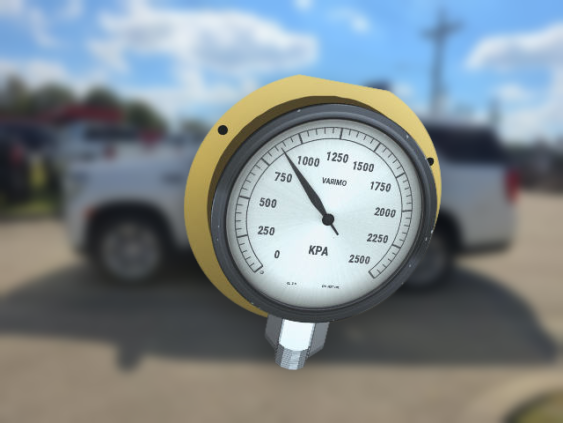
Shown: 875 kPa
